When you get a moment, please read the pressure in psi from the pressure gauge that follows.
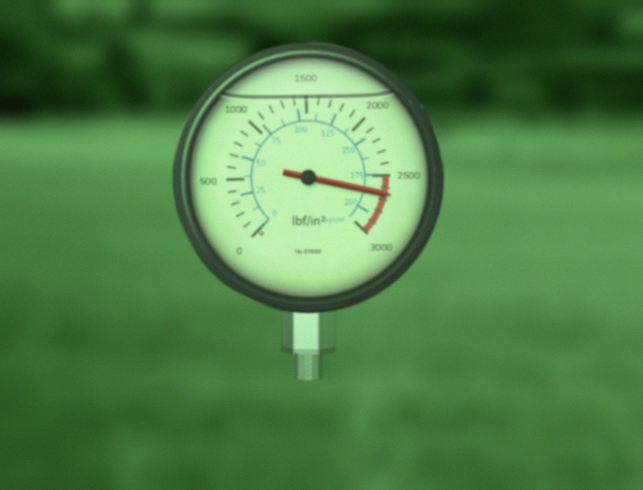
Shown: 2650 psi
